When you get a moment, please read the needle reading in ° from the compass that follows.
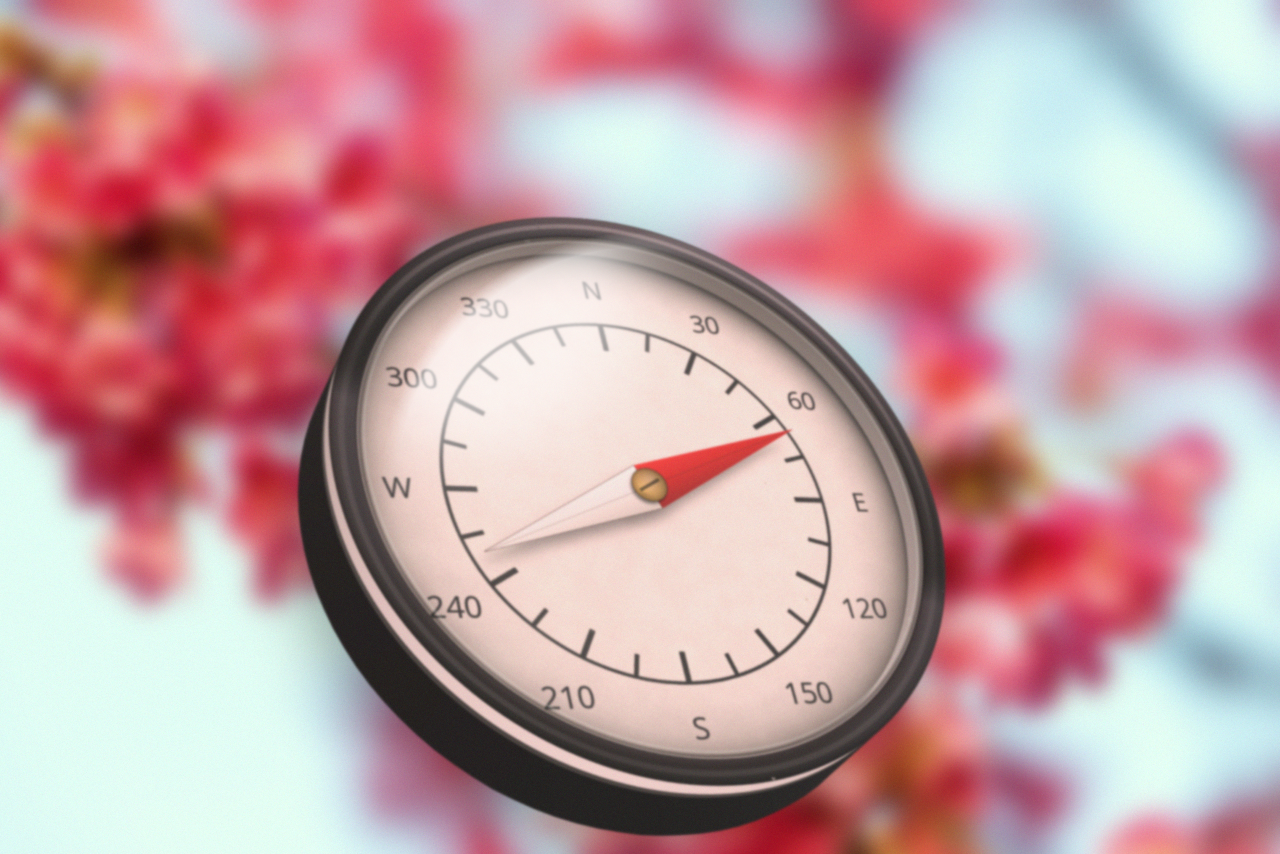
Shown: 67.5 °
